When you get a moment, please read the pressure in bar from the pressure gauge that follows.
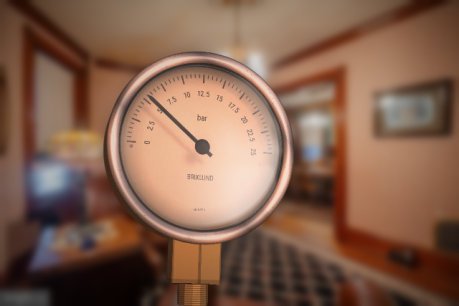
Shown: 5.5 bar
